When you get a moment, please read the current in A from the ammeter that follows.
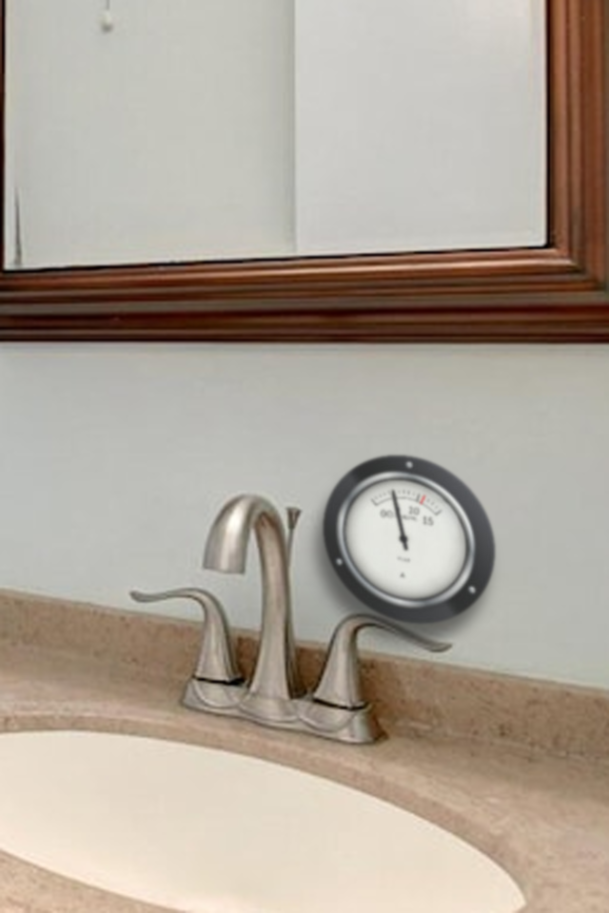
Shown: 5 A
